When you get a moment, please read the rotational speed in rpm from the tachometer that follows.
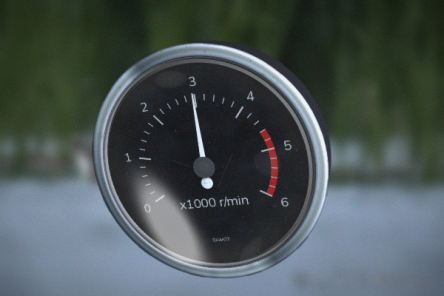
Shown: 3000 rpm
